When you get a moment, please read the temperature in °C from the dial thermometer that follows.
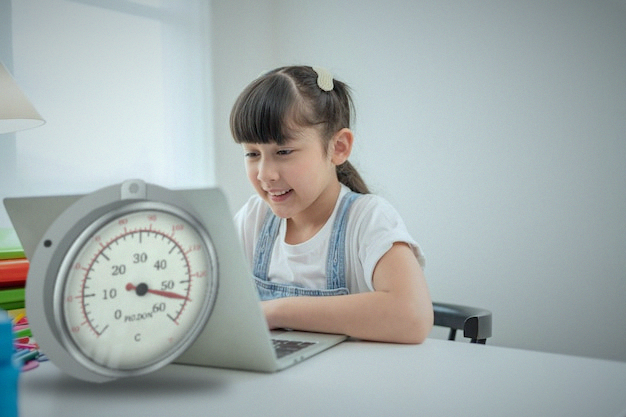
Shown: 54 °C
